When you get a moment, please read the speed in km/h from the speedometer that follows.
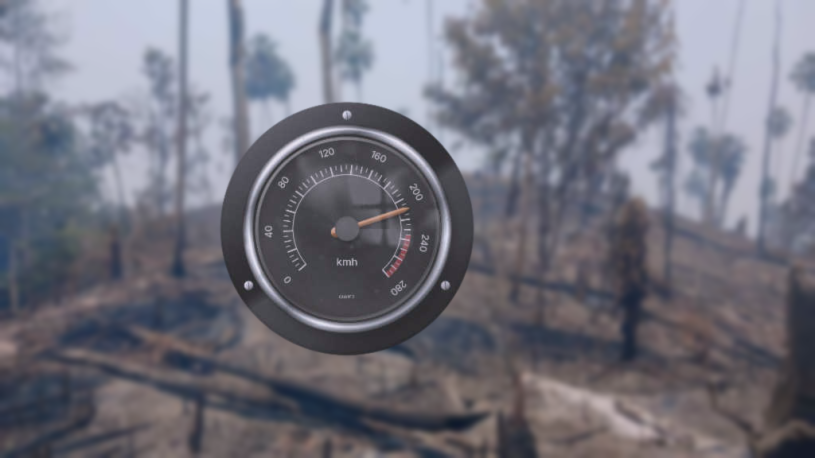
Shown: 210 km/h
